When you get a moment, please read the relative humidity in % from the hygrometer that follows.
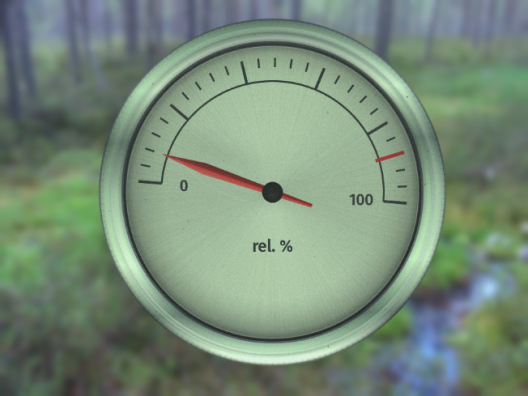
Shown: 8 %
